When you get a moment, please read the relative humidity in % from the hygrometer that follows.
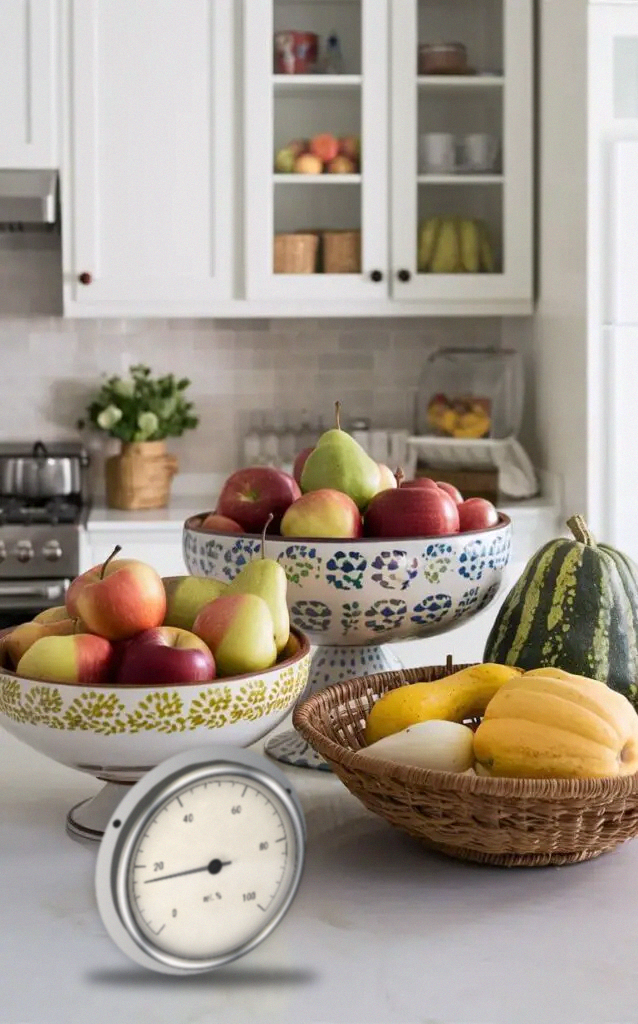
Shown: 16 %
